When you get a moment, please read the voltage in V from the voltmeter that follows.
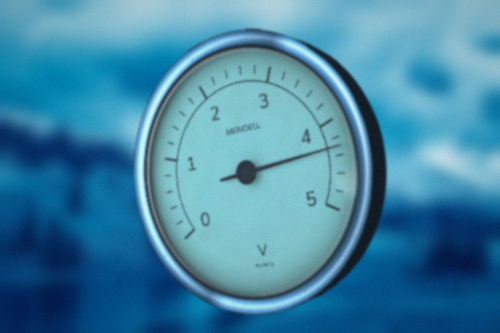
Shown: 4.3 V
